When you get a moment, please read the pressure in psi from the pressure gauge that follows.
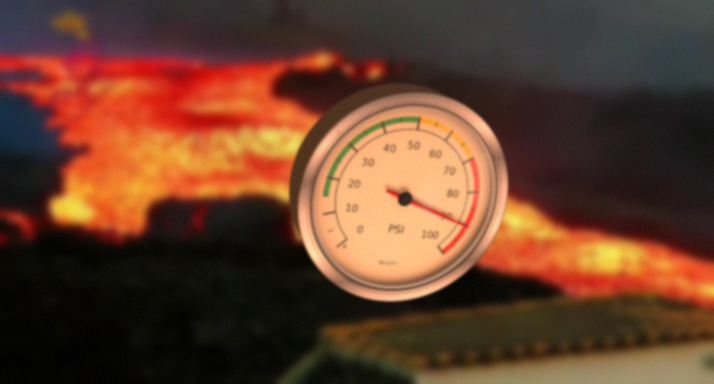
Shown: 90 psi
